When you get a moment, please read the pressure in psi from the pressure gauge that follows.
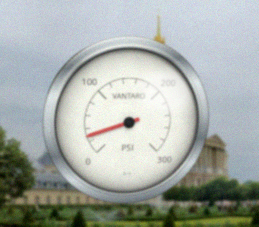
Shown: 30 psi
